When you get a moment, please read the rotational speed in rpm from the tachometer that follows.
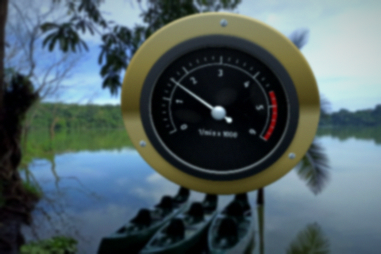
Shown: 1600 rpm
